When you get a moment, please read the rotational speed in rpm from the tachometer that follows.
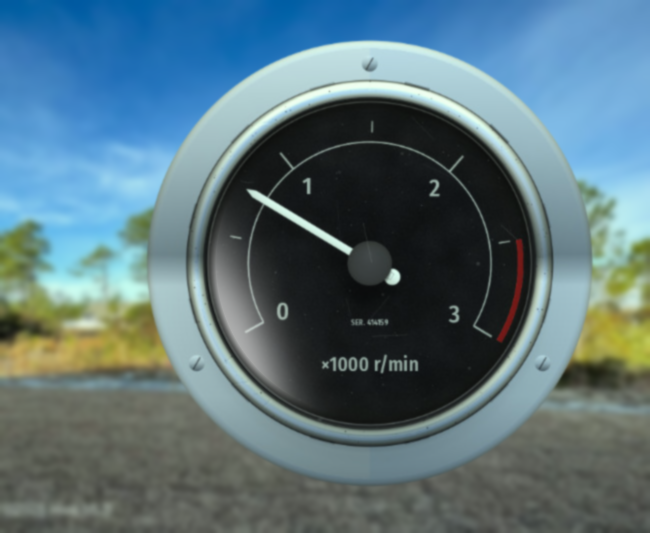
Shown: 750 rpm
